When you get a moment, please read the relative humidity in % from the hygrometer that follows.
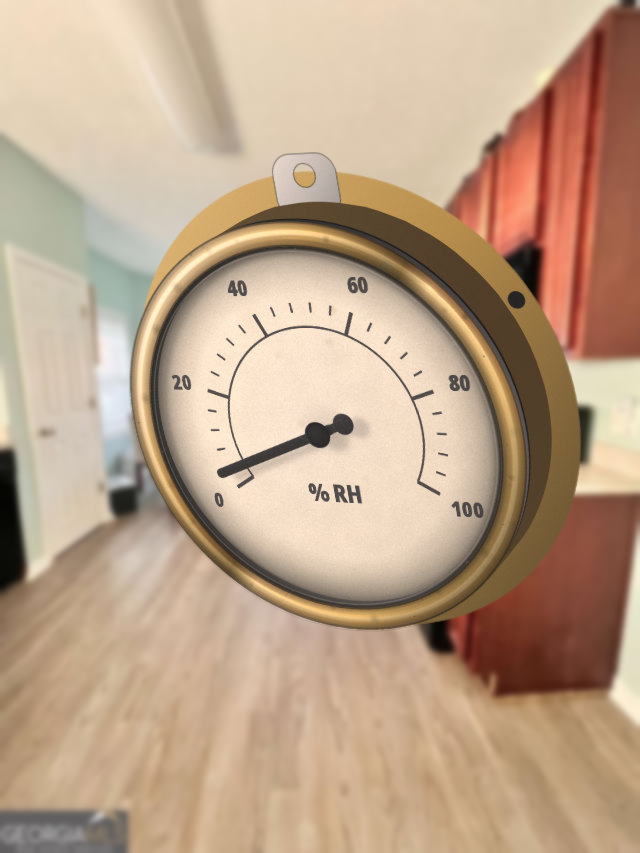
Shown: 4 %
